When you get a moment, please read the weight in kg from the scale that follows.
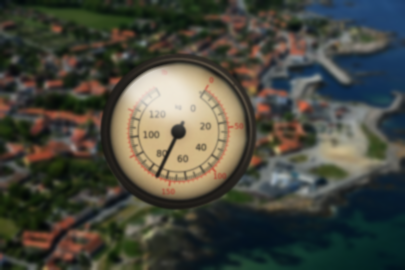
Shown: 75 kg
